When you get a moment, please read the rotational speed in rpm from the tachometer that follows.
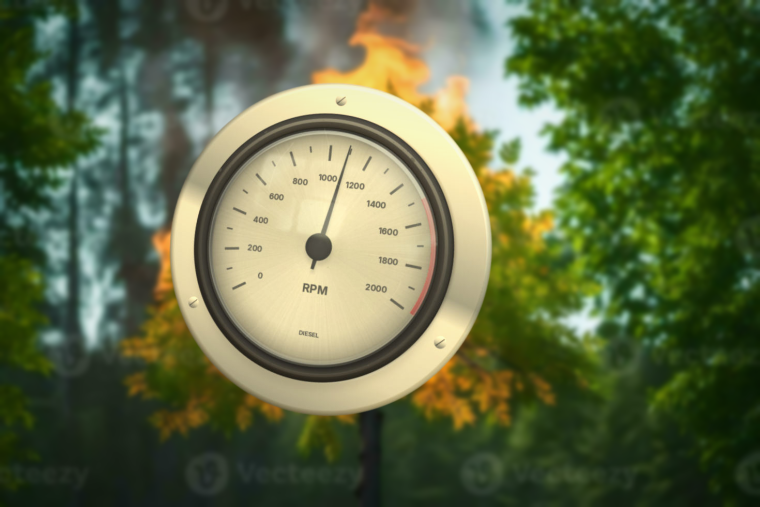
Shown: 1100 rpm
